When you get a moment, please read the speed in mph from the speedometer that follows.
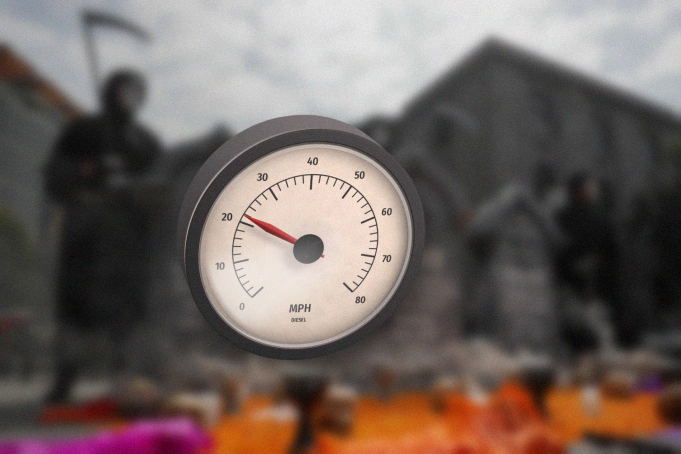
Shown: 22 mph
